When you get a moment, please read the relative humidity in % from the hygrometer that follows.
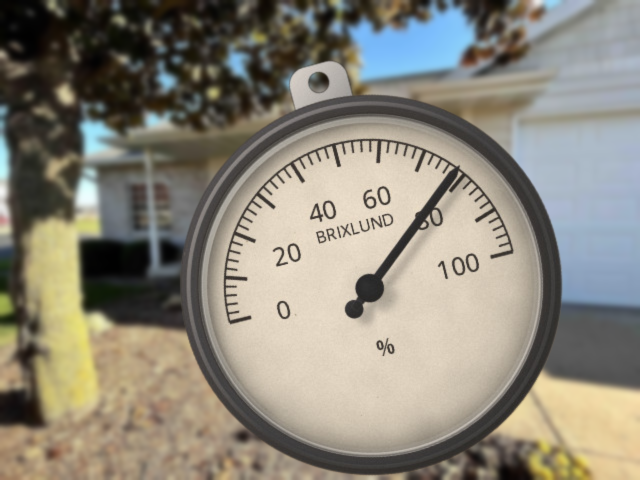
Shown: 78 %
